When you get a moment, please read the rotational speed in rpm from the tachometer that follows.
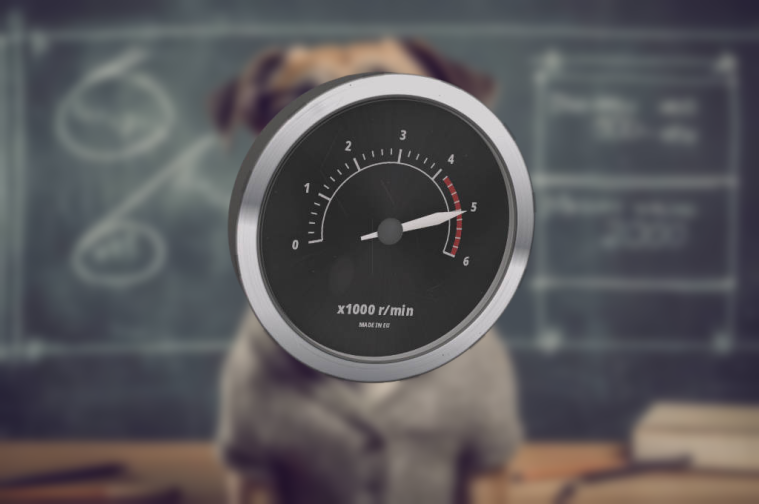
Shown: 5000 rpm
